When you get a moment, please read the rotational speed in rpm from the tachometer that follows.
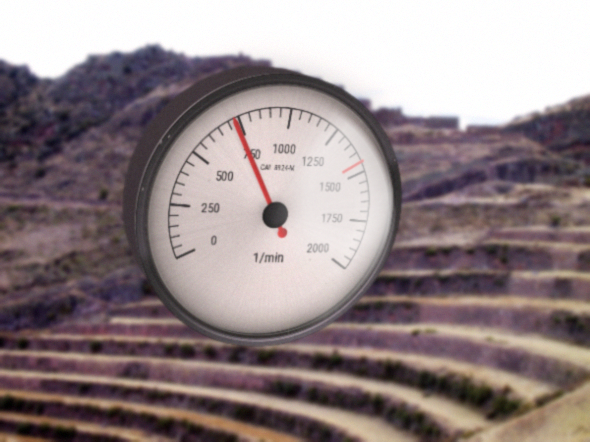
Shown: 725 rpm
